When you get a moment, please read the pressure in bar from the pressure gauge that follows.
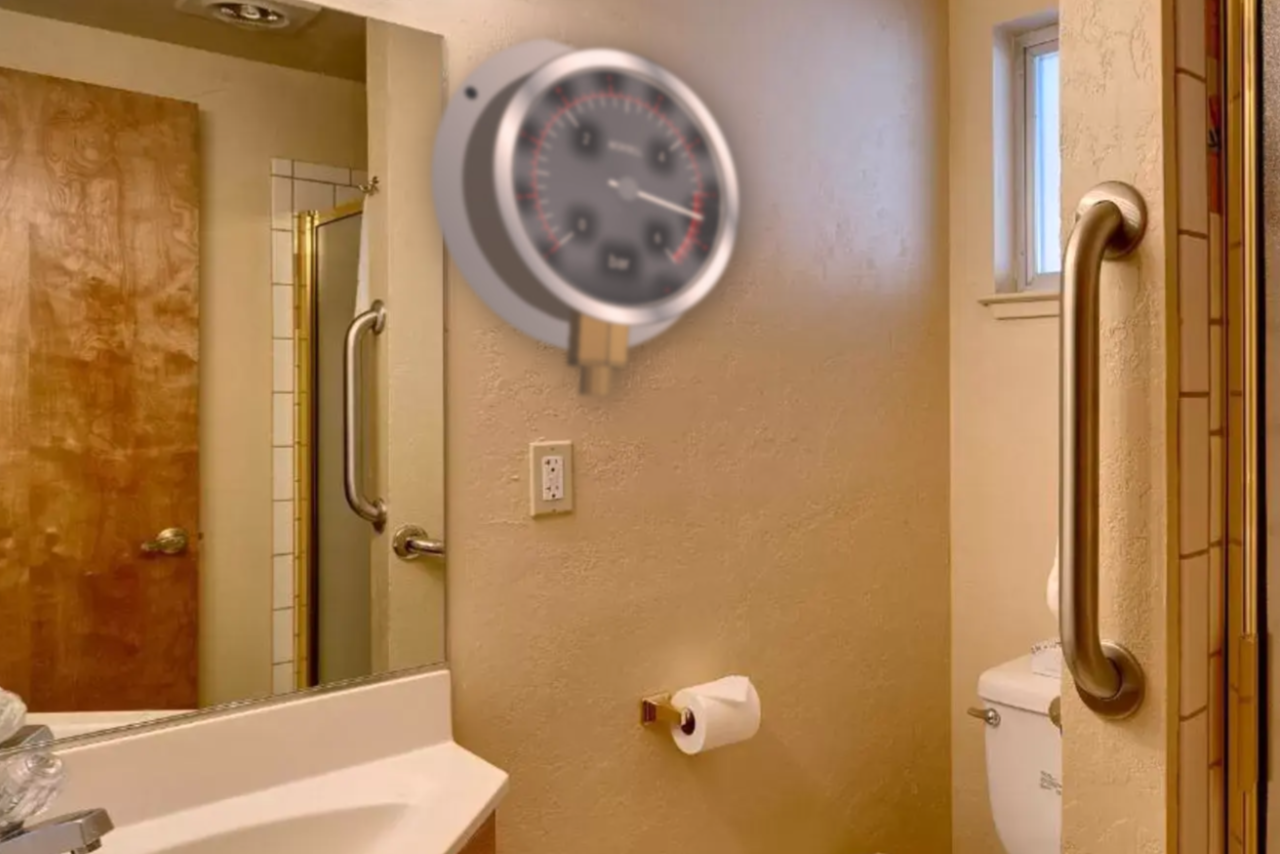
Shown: 5.2 bar
